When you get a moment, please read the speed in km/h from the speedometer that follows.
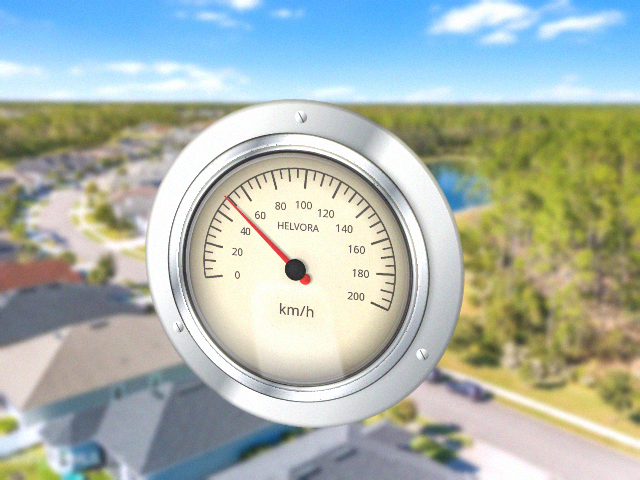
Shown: 50 km/h
